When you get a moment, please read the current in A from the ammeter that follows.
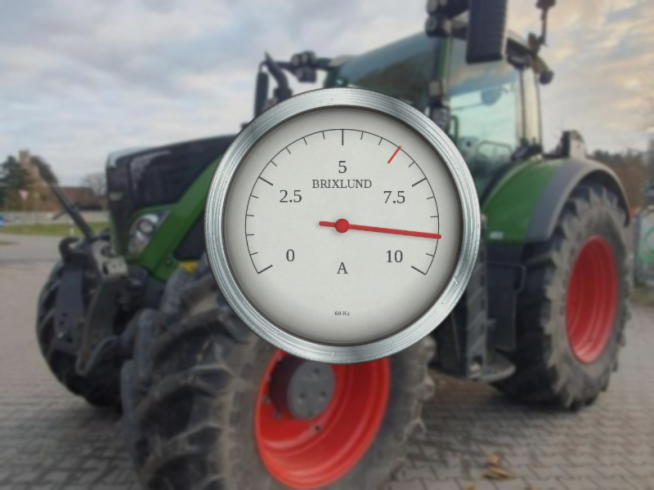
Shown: 9 A
